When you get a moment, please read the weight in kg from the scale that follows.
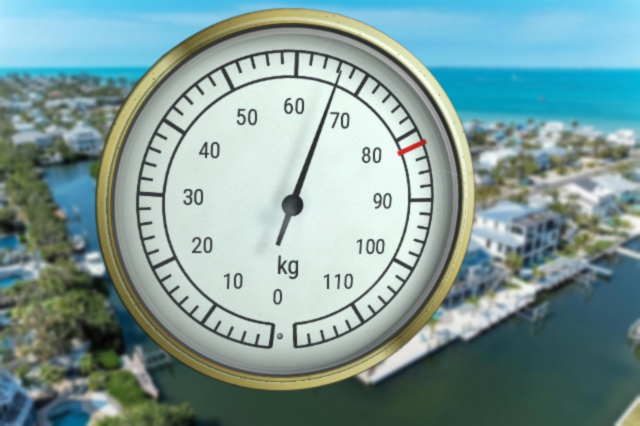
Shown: 66 kg
